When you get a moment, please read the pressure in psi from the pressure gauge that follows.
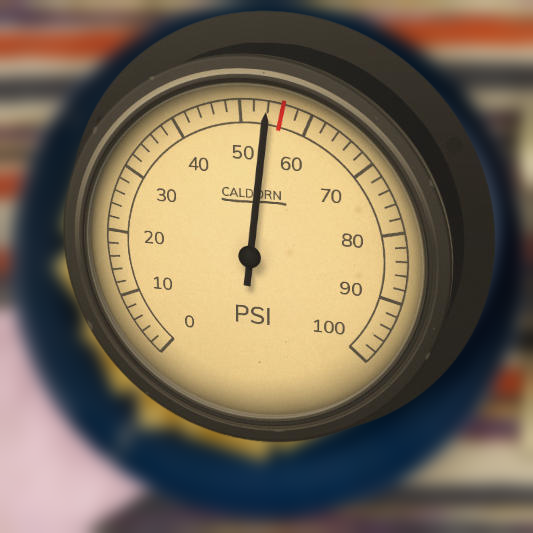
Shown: 54 psi
